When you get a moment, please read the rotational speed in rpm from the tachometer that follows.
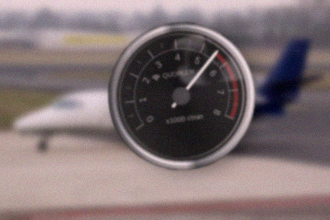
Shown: 5500 rpm
